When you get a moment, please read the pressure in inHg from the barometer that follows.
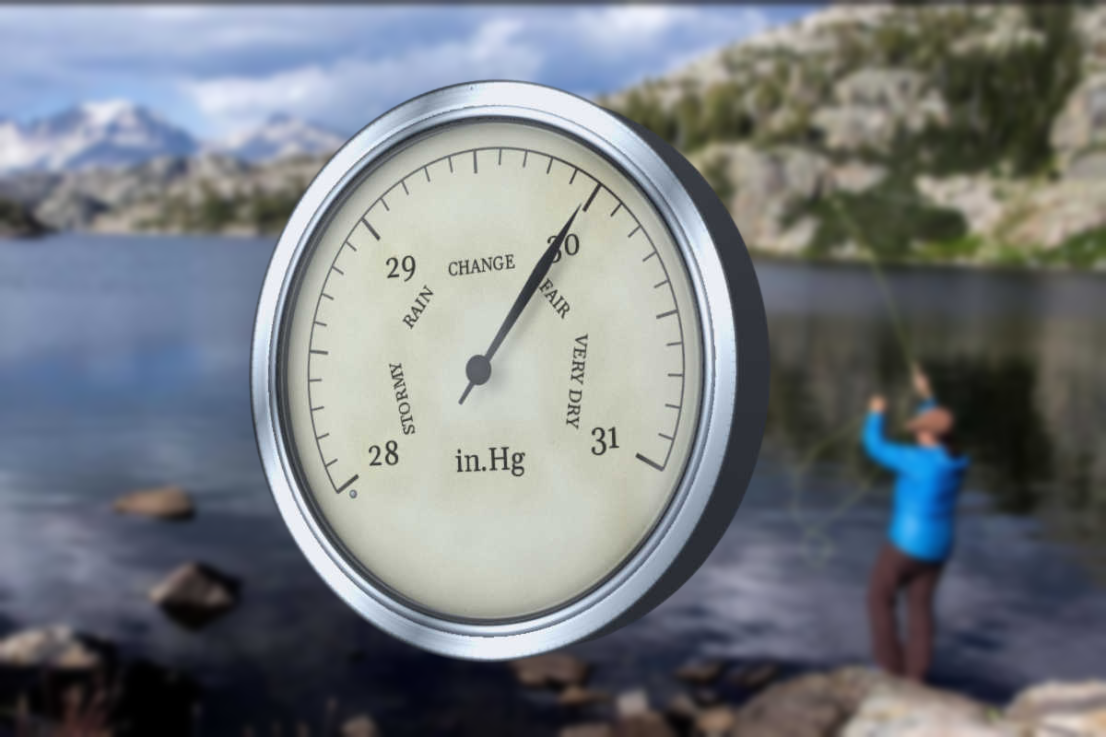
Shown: 30 inHg
